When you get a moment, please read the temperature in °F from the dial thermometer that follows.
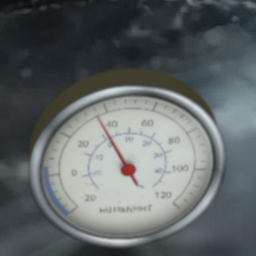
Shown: 36 °F
